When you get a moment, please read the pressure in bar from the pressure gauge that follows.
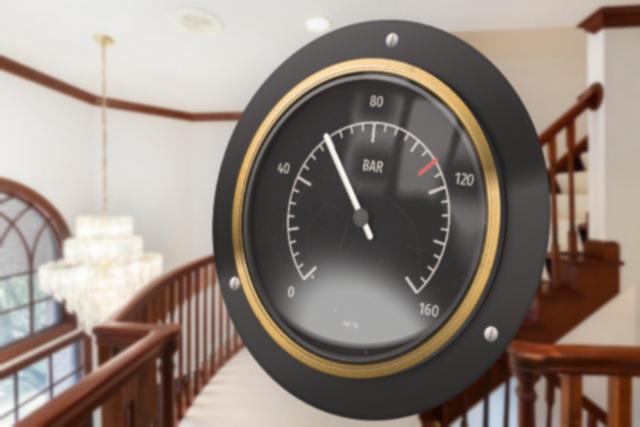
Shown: 60 bar
